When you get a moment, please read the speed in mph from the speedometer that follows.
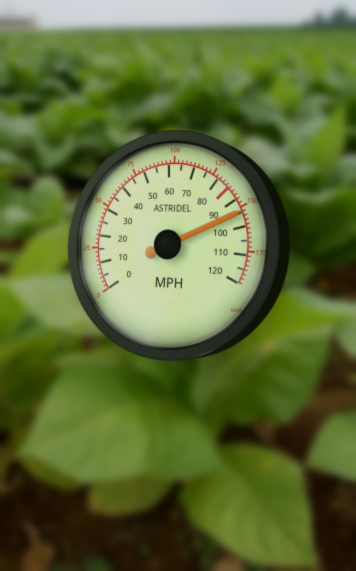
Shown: 95 mph
